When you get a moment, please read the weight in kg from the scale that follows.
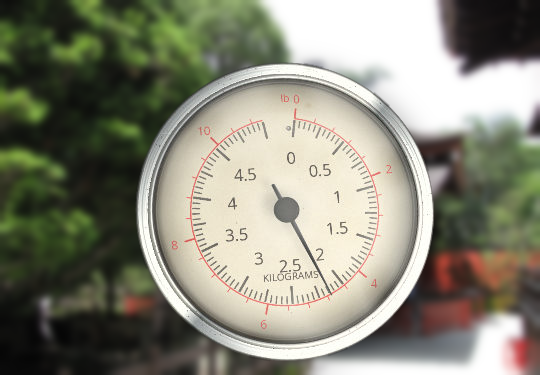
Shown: 2.15 kg
